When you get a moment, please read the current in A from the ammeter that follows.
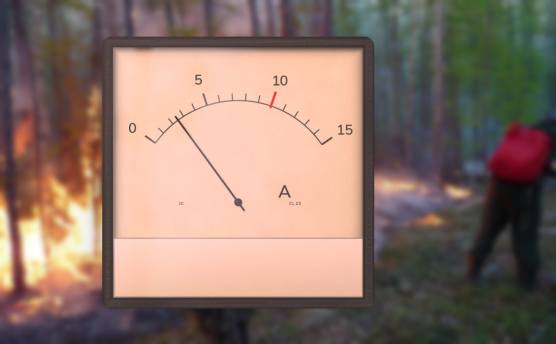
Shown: 2.5 A
